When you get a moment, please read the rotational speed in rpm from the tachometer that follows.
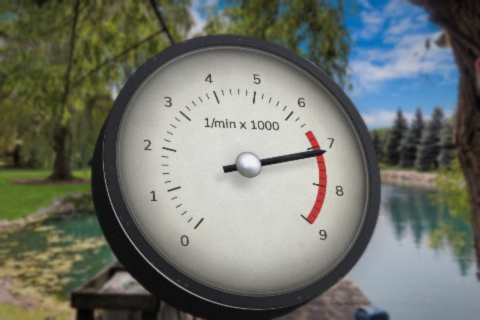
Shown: 7200 rpm
